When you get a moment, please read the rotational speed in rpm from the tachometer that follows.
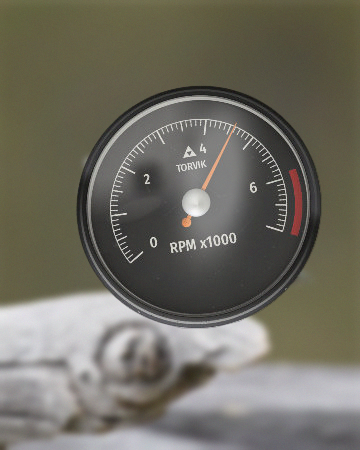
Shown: 4600 rpm
